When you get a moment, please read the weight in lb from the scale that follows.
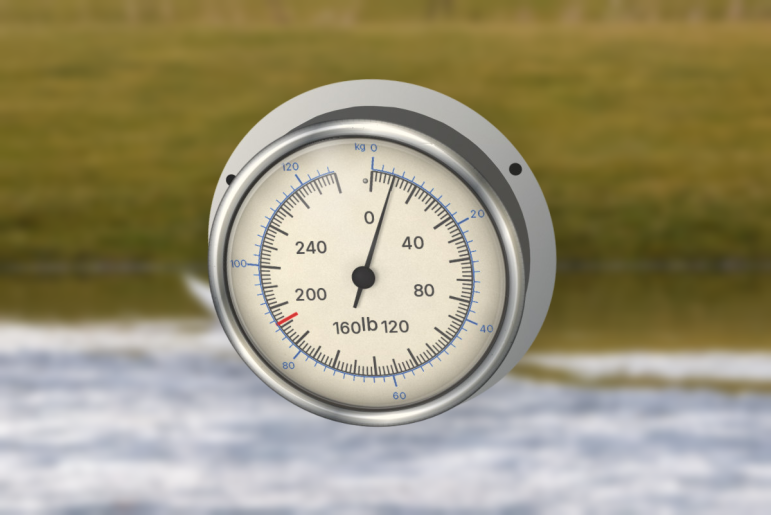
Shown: 10 lb
